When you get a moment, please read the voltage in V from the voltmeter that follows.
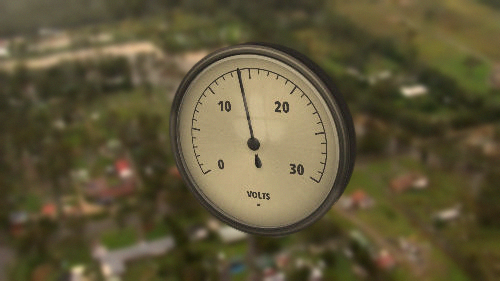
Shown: 14 V
